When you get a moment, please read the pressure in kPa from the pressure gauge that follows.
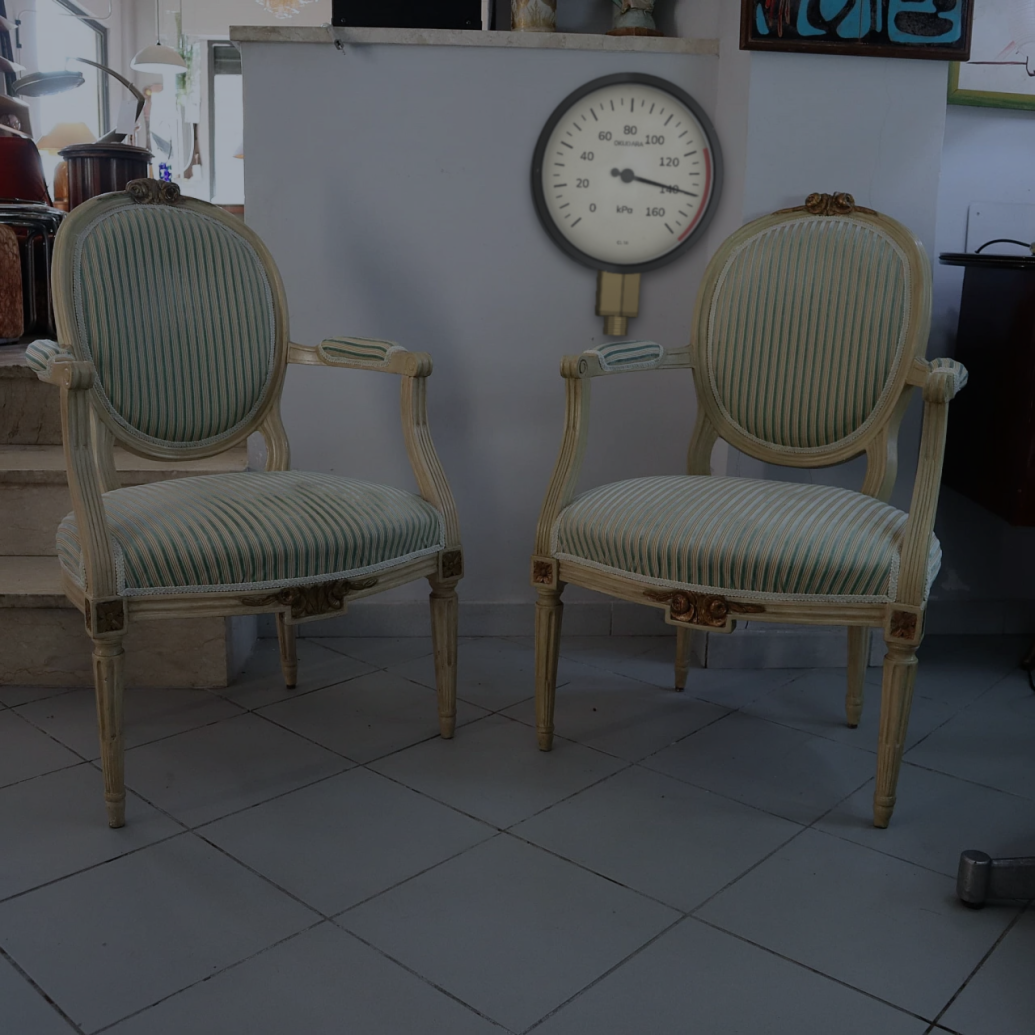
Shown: 140 kPa
